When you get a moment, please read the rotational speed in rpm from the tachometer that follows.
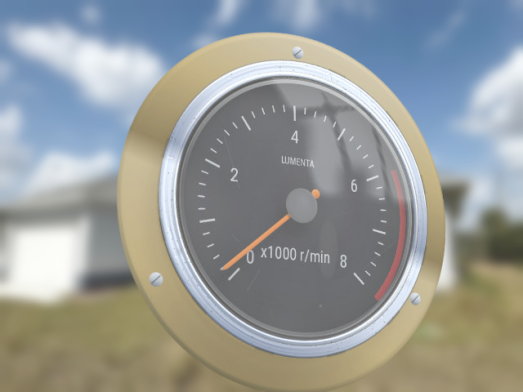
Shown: 200 rpm
